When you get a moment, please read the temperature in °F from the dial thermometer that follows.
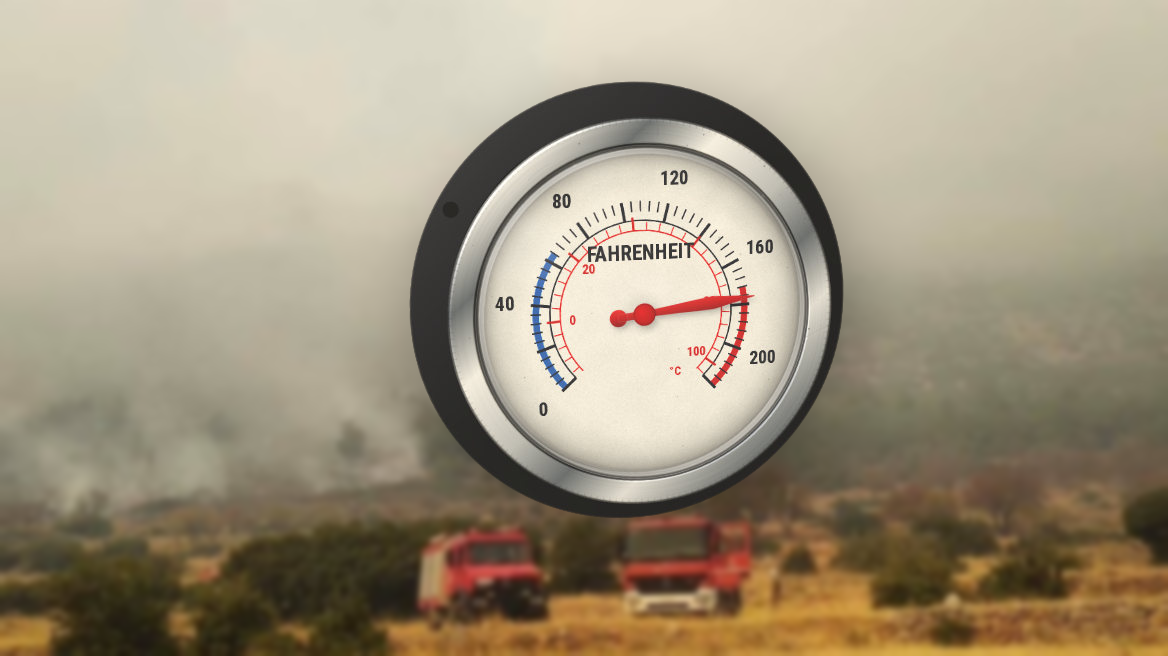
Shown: 176 °F
